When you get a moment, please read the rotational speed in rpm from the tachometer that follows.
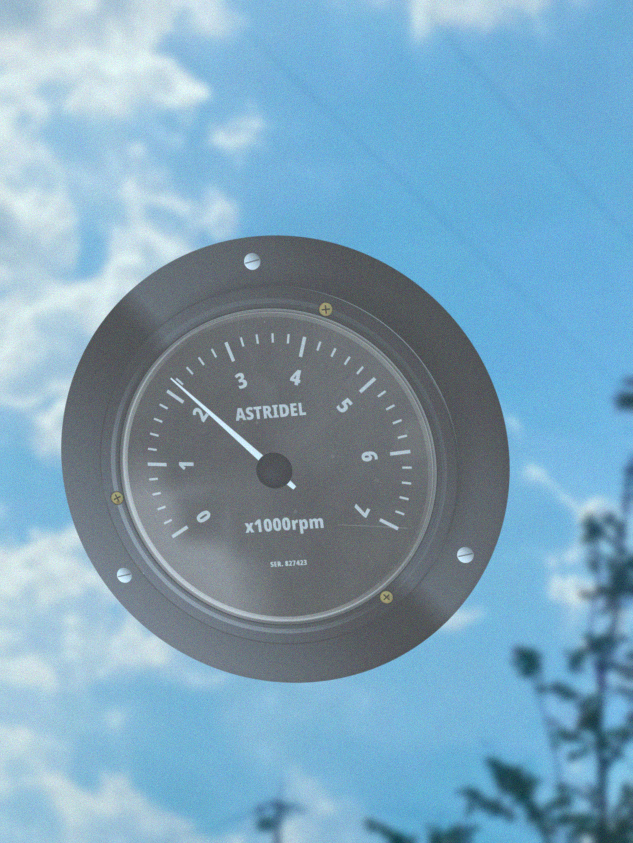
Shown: 2200 rpm
